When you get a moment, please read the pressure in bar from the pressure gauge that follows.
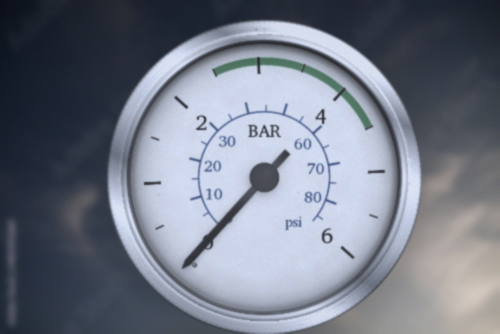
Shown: 0 bar
